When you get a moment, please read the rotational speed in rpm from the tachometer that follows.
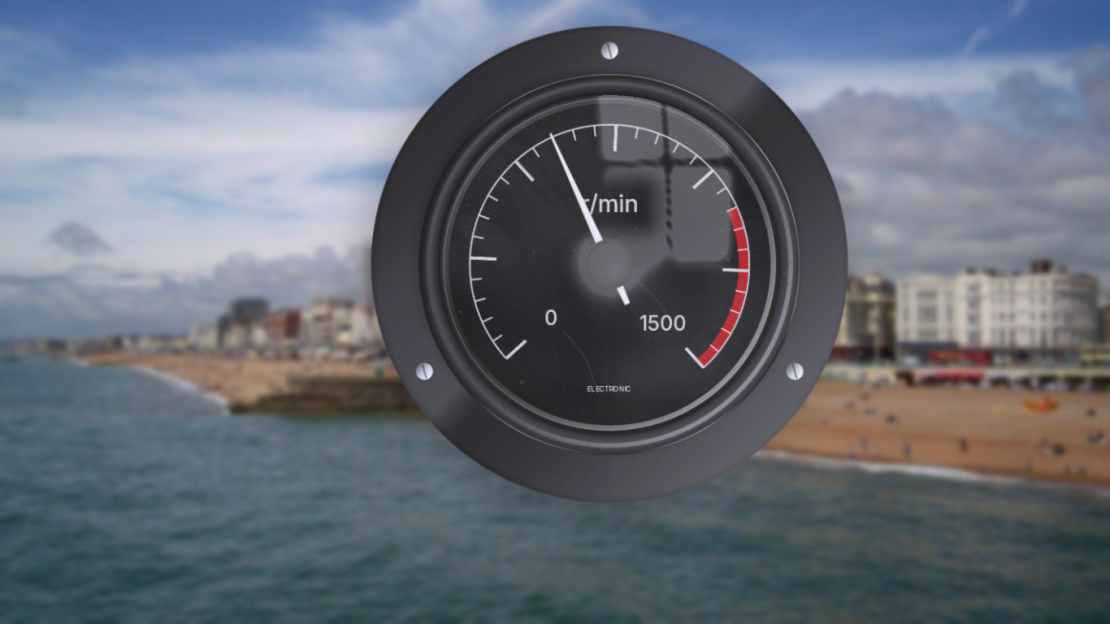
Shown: 600 rpm
